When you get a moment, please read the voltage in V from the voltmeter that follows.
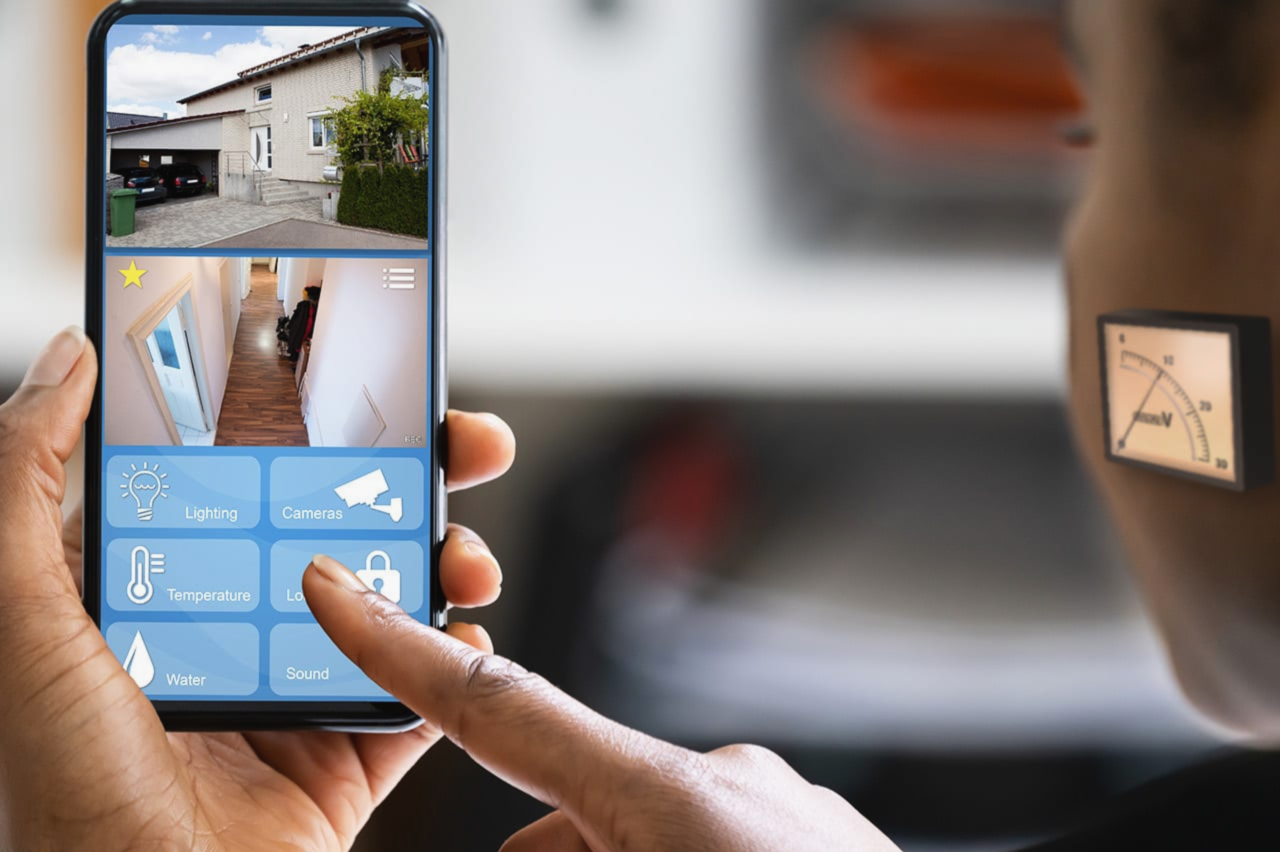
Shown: 10 V
